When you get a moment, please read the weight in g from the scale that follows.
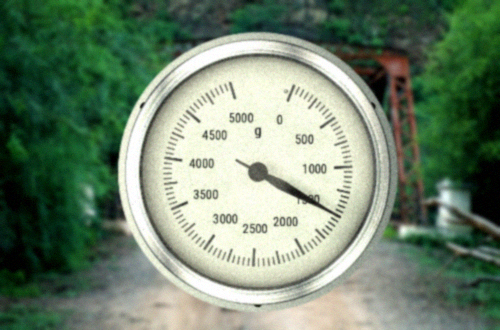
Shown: 1500 g
